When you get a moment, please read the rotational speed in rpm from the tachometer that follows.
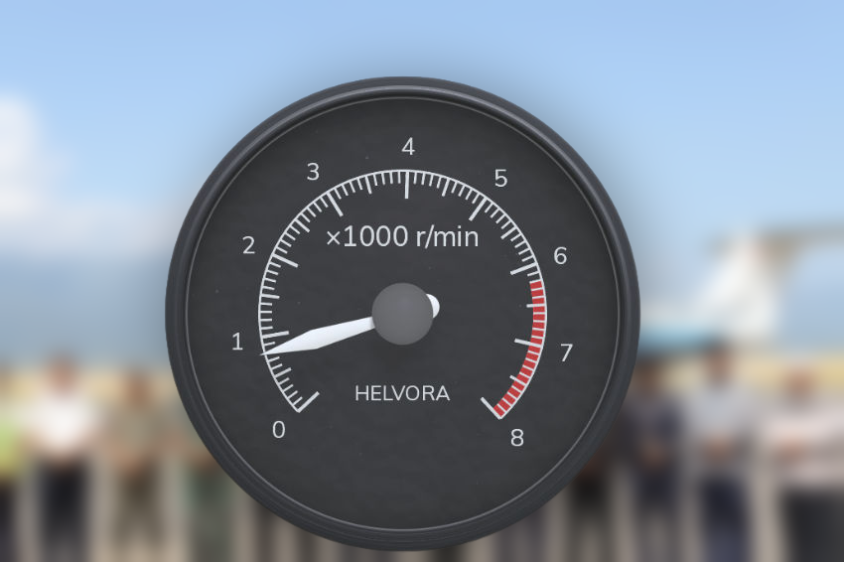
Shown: 800 rpm
